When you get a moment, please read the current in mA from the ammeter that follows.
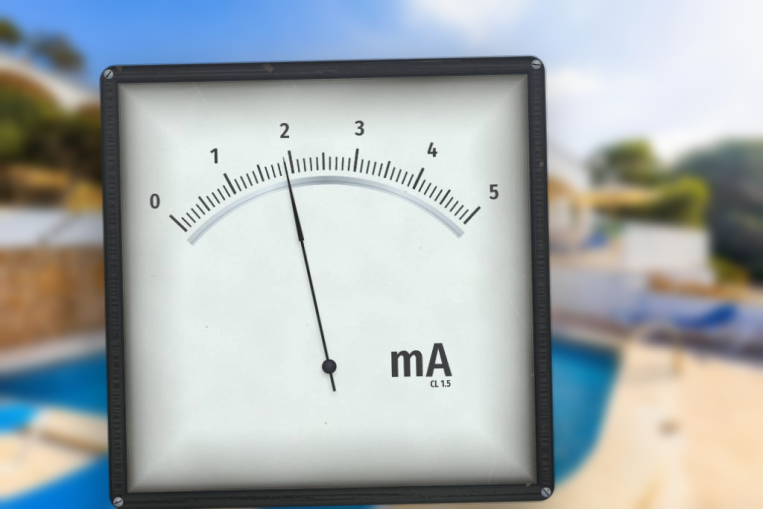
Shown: 1.9 mA
